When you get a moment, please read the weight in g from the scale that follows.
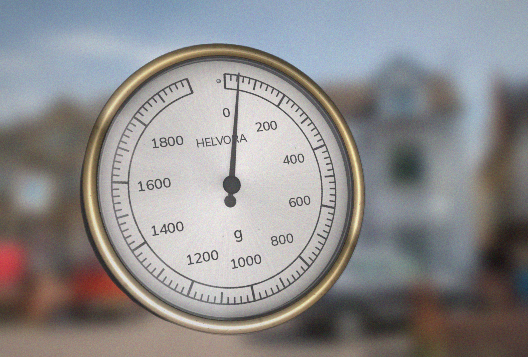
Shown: 40 g
